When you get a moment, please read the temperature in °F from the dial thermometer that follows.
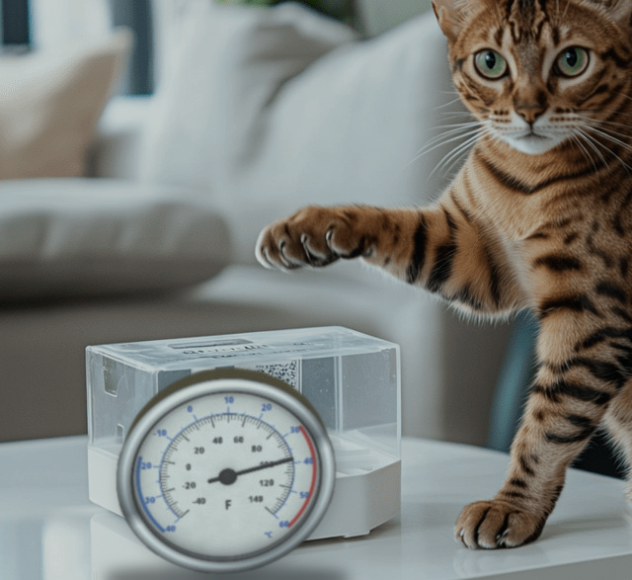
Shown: 100 °F
